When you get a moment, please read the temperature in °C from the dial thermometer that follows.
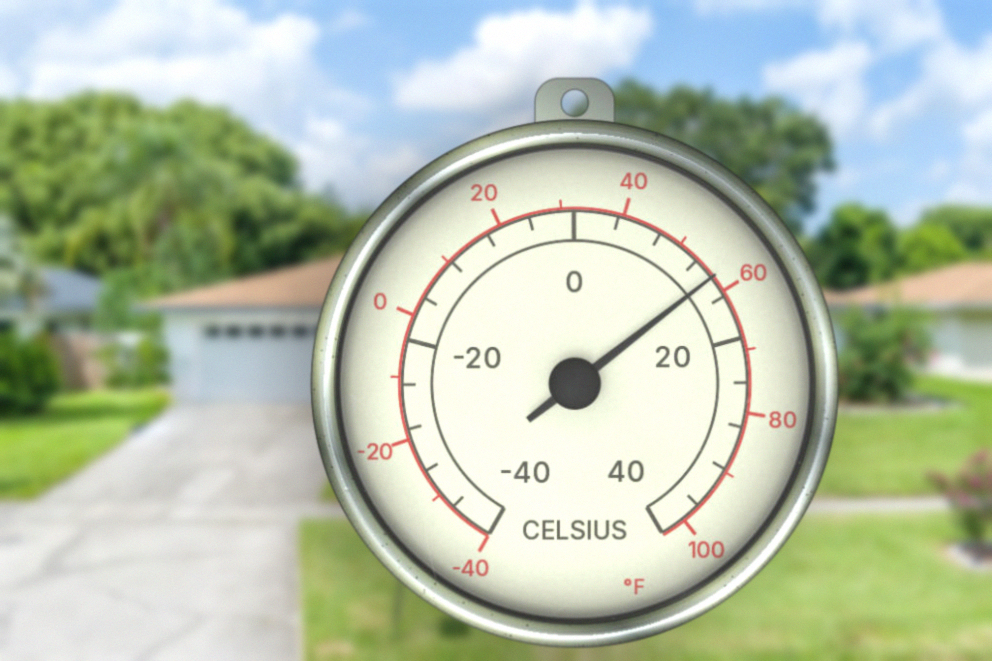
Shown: 14 °C
